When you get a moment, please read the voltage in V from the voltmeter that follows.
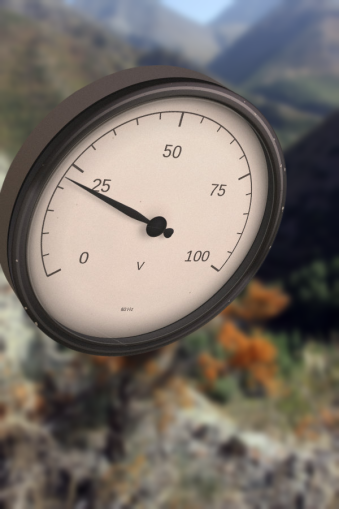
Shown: 22.5 V
